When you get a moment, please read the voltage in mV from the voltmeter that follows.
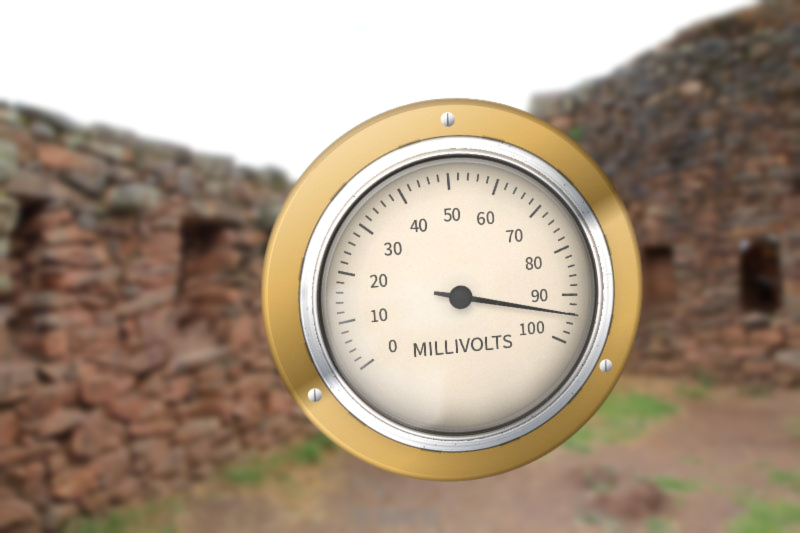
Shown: 94 mV
